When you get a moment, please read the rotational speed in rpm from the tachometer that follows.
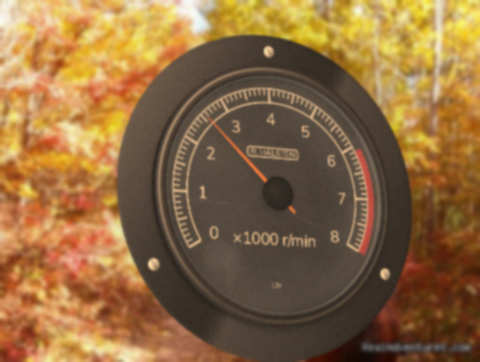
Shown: 2500 rpm
